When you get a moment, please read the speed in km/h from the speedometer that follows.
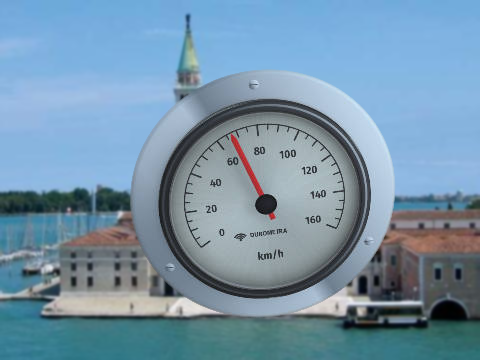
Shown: 67.5 km/h
